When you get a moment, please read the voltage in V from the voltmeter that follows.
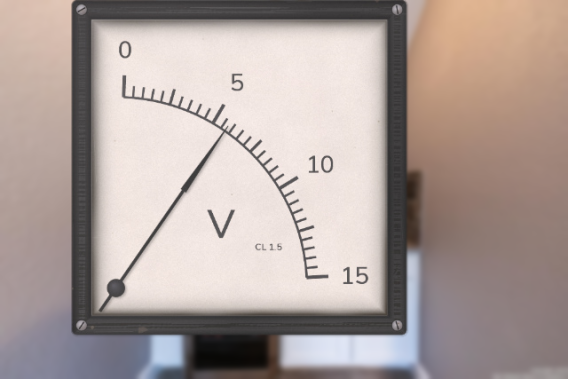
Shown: 5.75 V
